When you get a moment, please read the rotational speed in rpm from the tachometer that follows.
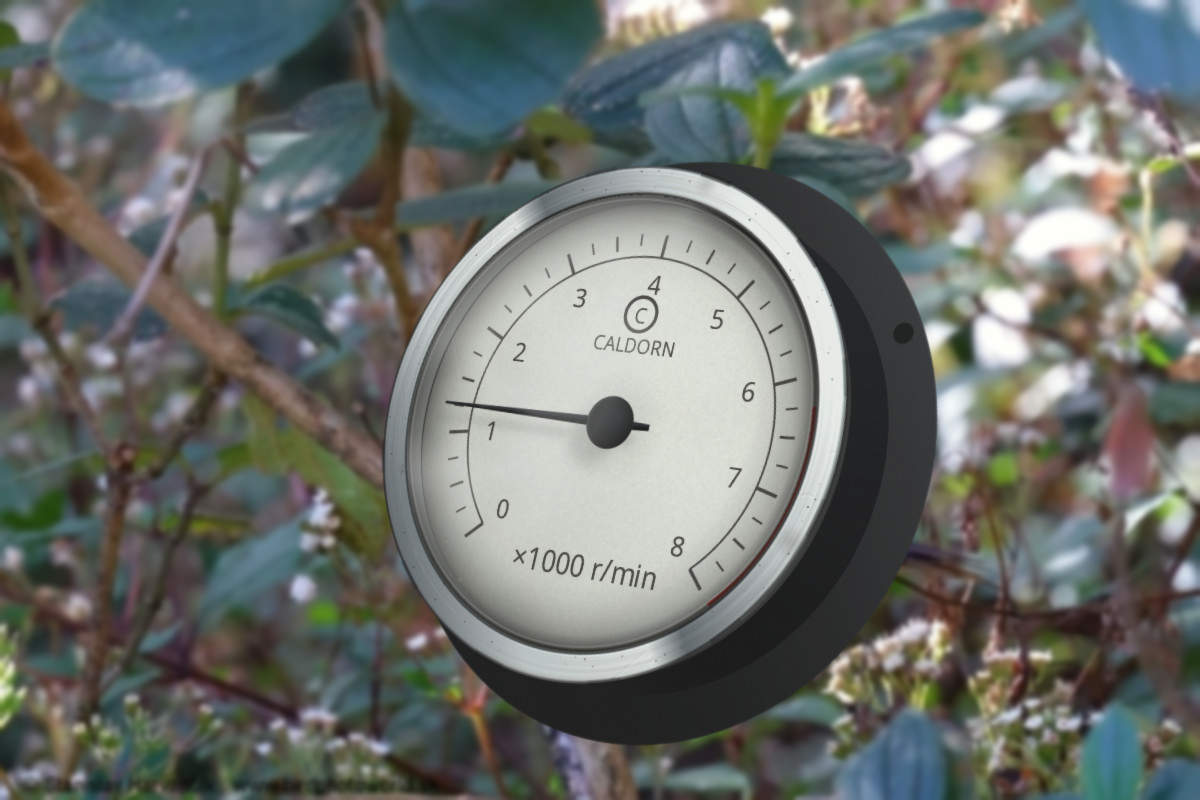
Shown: 1250 rpm
